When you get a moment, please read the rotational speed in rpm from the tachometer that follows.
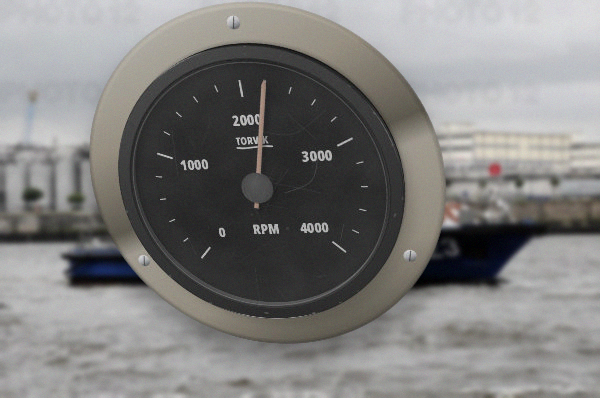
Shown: 2200 rpm
